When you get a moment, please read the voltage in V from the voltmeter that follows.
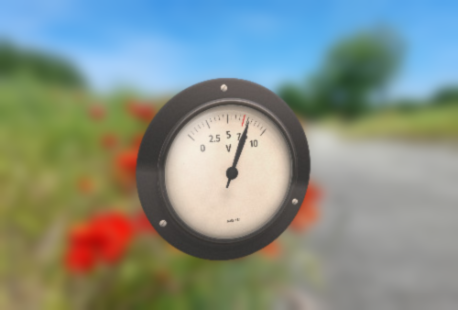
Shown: 7.5 V
